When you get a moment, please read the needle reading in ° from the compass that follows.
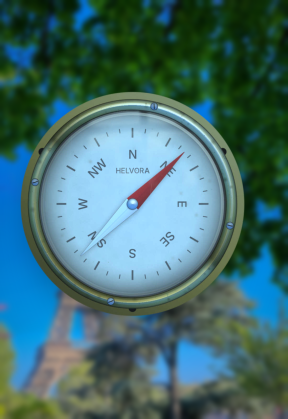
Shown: 45 °
